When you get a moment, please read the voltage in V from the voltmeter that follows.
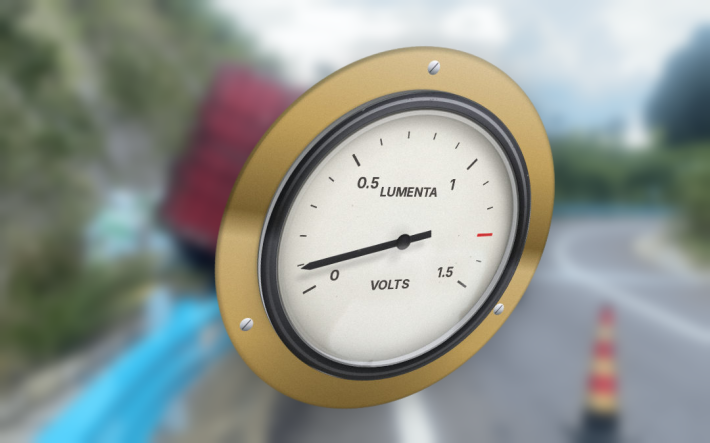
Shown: 0.1 V
